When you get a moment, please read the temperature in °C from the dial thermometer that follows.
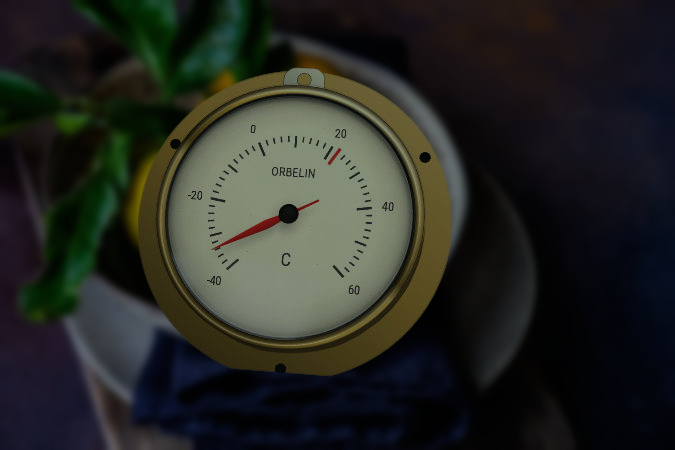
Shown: -34 °C
